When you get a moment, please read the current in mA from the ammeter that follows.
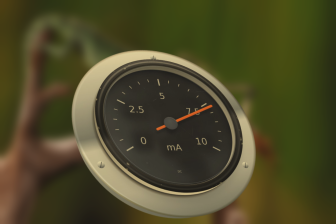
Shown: 7.75 mA
